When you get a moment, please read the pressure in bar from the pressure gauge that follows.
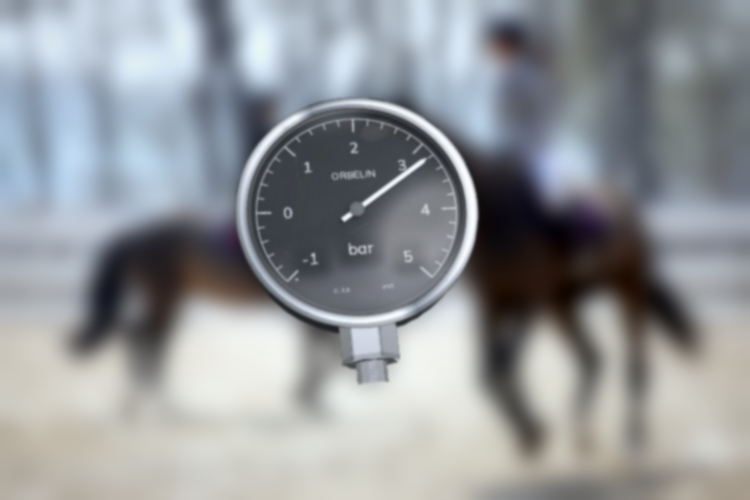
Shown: 3.2 bar
